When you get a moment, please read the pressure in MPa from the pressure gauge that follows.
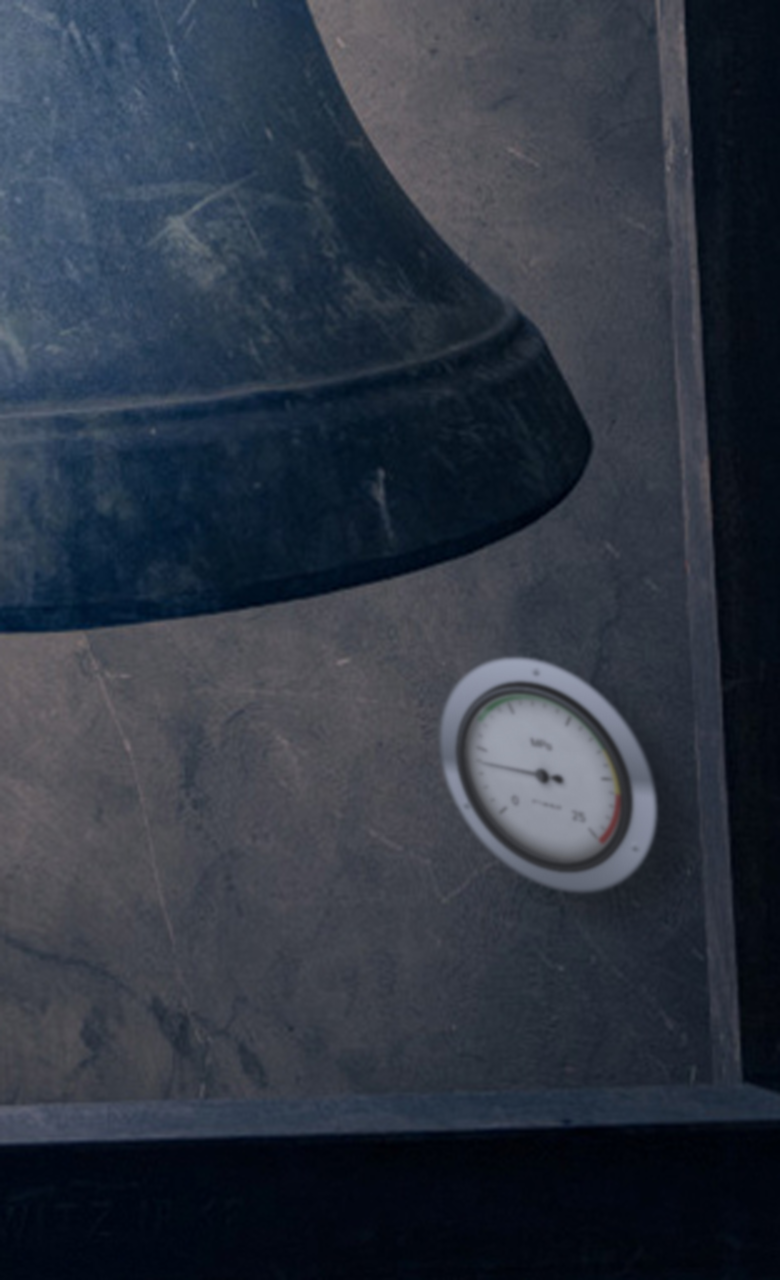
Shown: 4 MPa
